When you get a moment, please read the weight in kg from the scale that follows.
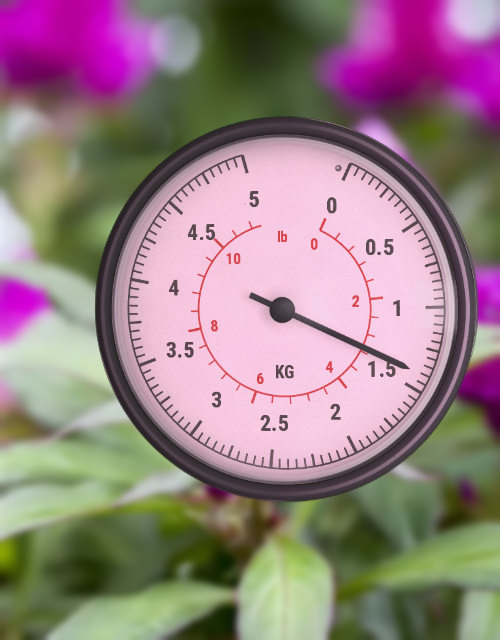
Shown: 1.4 kg
